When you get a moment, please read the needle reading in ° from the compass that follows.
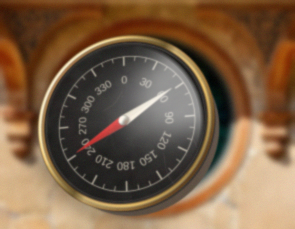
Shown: 240 °
